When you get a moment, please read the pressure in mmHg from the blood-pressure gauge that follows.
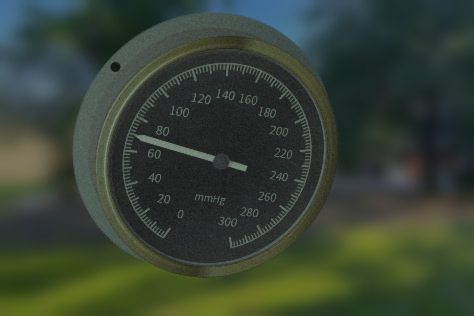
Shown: 70 mmHg
